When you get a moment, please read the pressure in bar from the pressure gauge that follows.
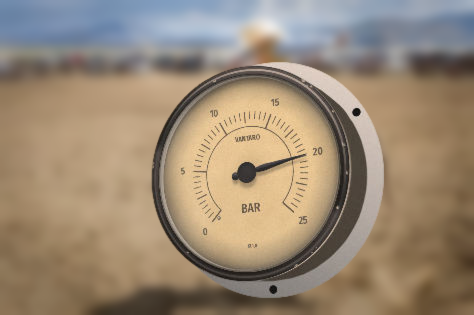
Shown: 20 bar
